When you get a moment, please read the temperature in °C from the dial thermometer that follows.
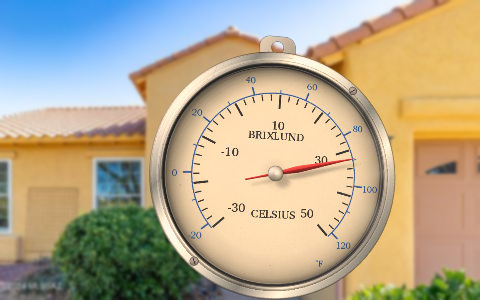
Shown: 32 °C
